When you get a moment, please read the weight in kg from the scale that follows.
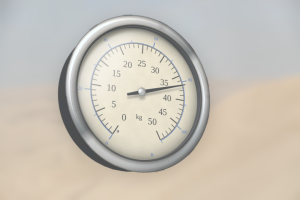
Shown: 37 kg
